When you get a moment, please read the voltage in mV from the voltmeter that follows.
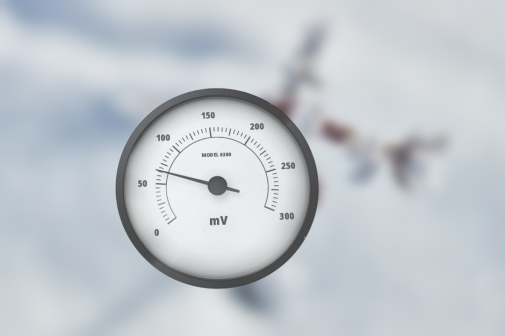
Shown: 65 mV
